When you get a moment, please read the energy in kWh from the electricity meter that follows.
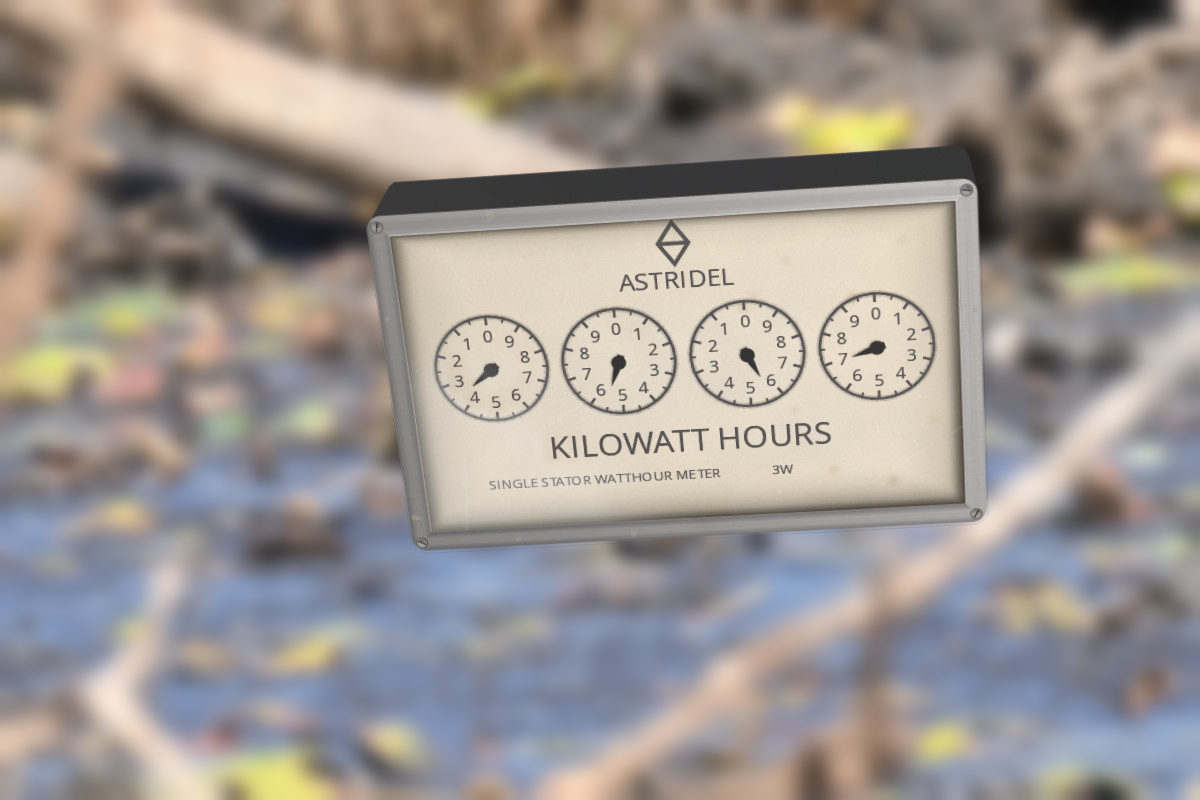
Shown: 3557 kWh
